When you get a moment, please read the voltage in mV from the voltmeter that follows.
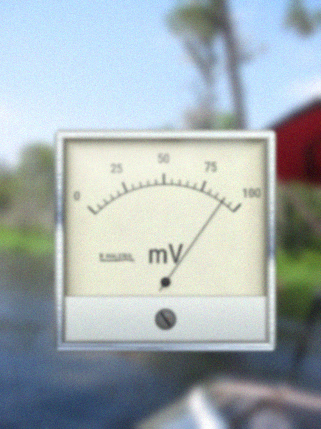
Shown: 90 mV
